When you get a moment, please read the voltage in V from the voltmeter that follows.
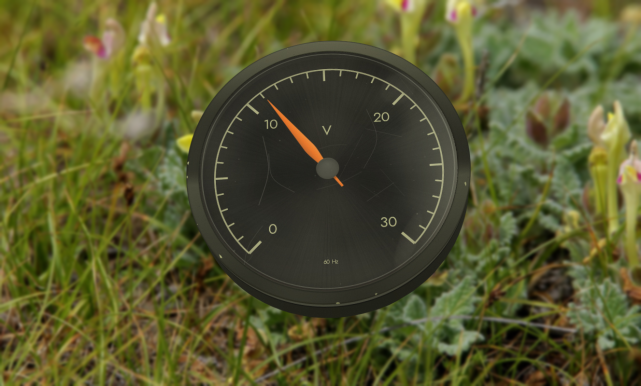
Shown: 11 V
